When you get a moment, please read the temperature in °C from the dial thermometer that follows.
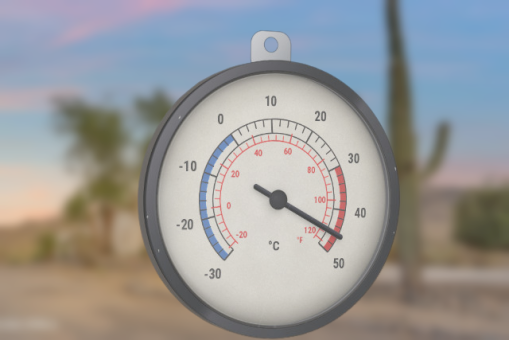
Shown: 46 °C
